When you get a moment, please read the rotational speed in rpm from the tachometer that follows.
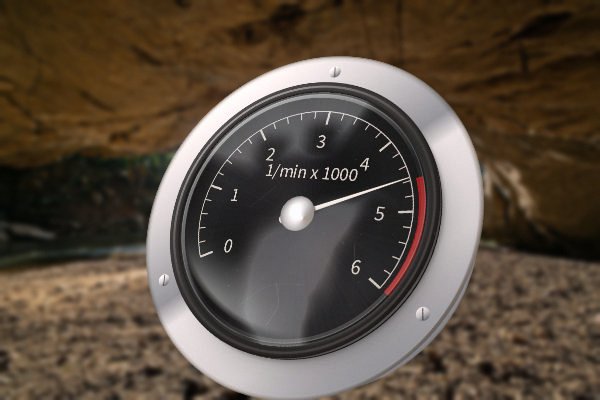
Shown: 4600 rpm
